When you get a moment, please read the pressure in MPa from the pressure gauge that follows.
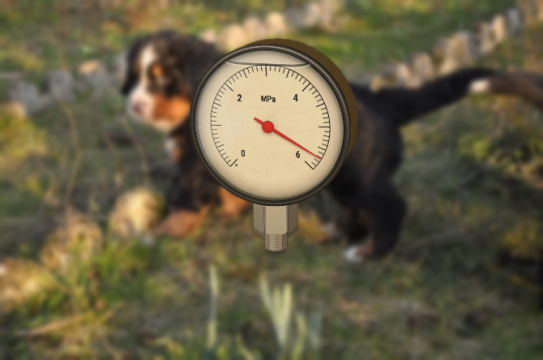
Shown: 5.7 MPa
